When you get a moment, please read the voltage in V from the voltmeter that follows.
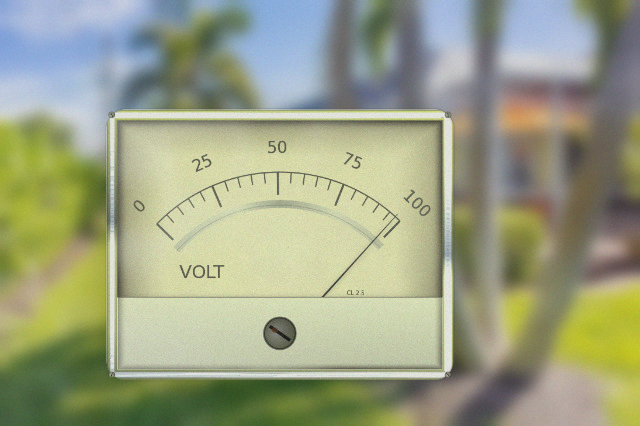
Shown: 97.5 V
